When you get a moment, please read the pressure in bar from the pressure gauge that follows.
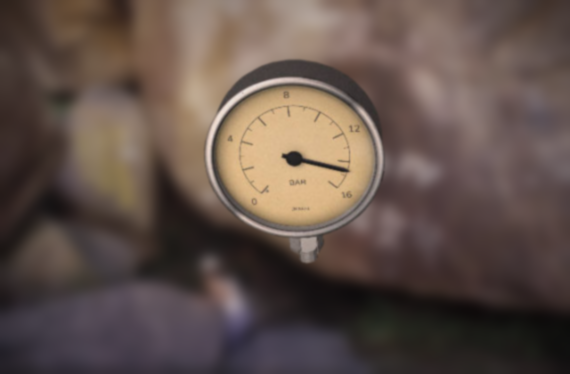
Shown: 14.5 bar
